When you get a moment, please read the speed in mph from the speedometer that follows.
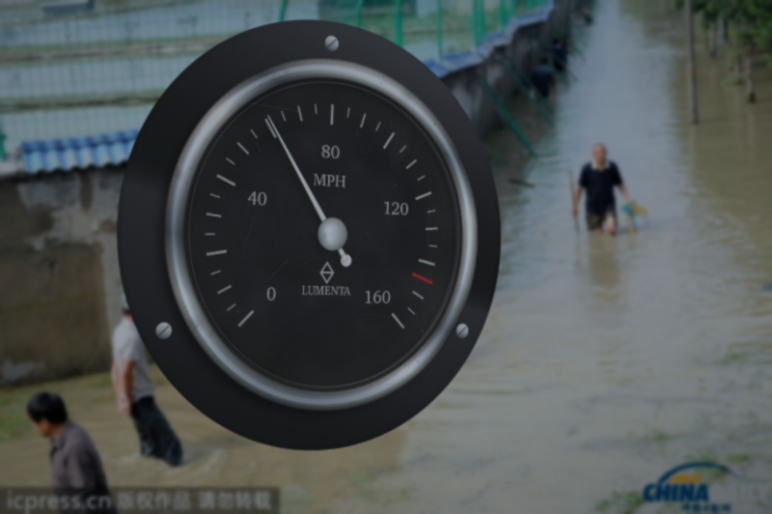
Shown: 60 mph
